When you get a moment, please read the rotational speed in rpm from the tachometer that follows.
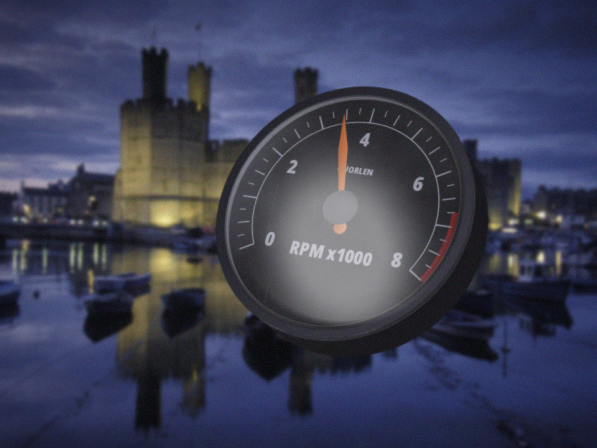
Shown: 3500 rpm
